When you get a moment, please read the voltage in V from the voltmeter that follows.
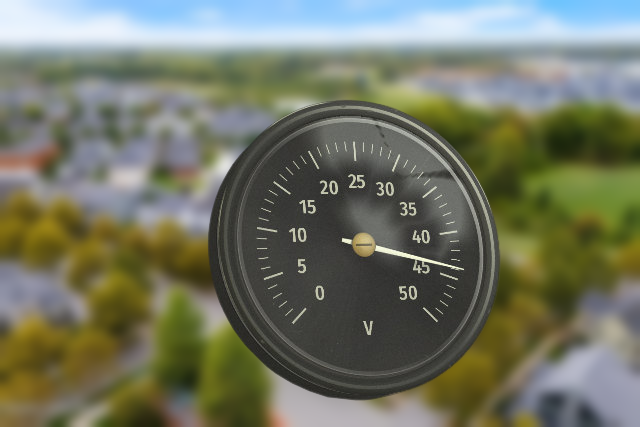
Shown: 44 V
